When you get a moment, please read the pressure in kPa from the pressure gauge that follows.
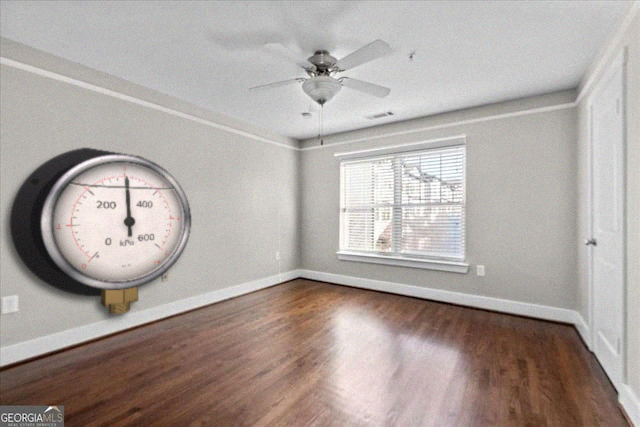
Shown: 300 kPa
